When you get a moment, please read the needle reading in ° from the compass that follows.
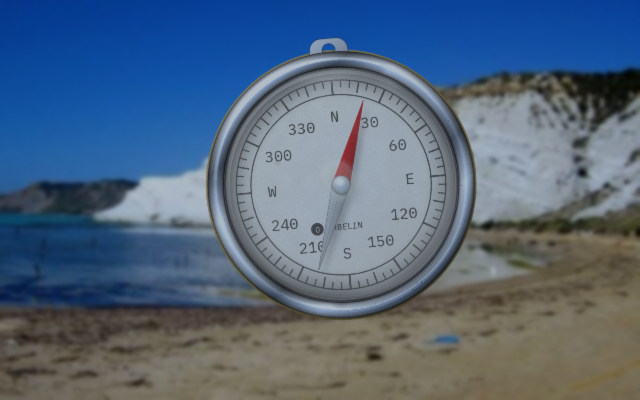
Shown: 20 °
